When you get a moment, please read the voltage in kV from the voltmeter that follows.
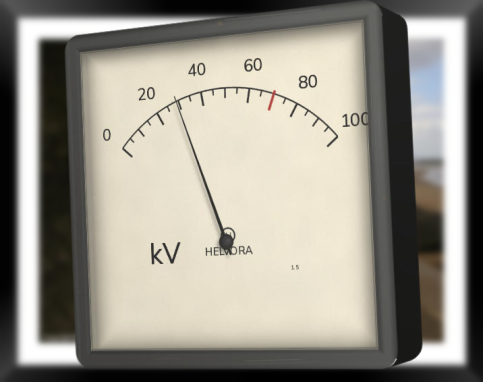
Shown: 30 kV
